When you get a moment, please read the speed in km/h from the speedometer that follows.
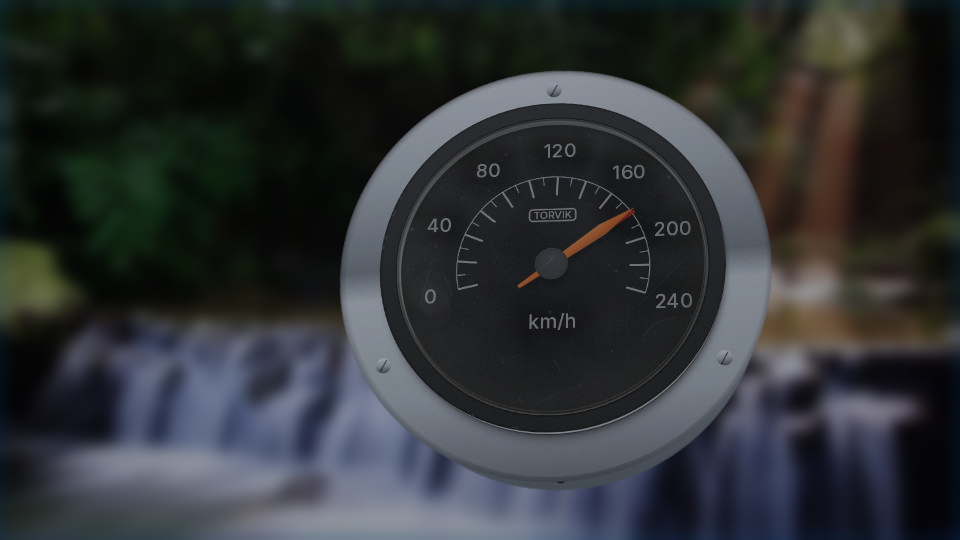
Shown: 180 km/h
